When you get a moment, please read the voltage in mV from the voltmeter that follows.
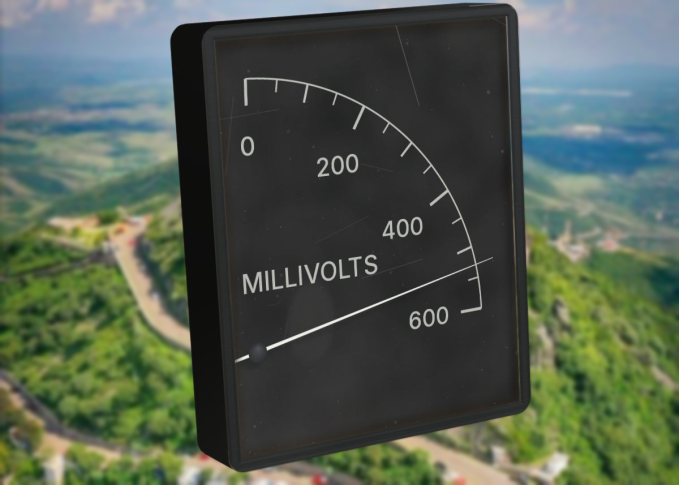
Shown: 525 mV
